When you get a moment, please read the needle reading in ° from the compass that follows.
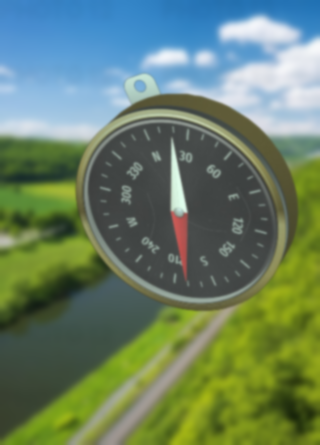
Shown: 200 °
